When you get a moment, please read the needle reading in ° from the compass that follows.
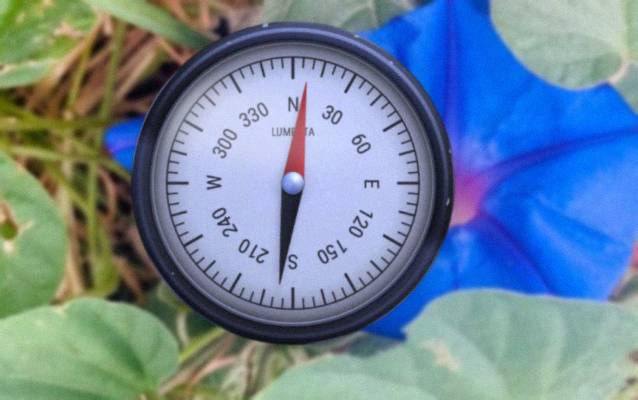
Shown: 7.5 °
